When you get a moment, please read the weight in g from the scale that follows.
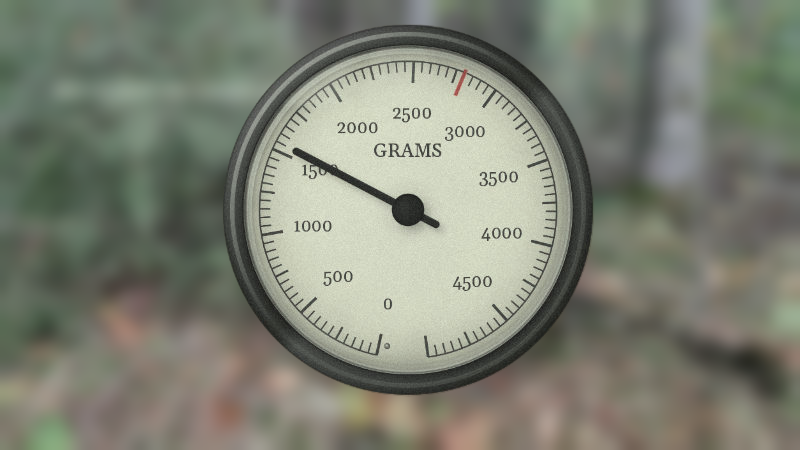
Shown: 1550 g
